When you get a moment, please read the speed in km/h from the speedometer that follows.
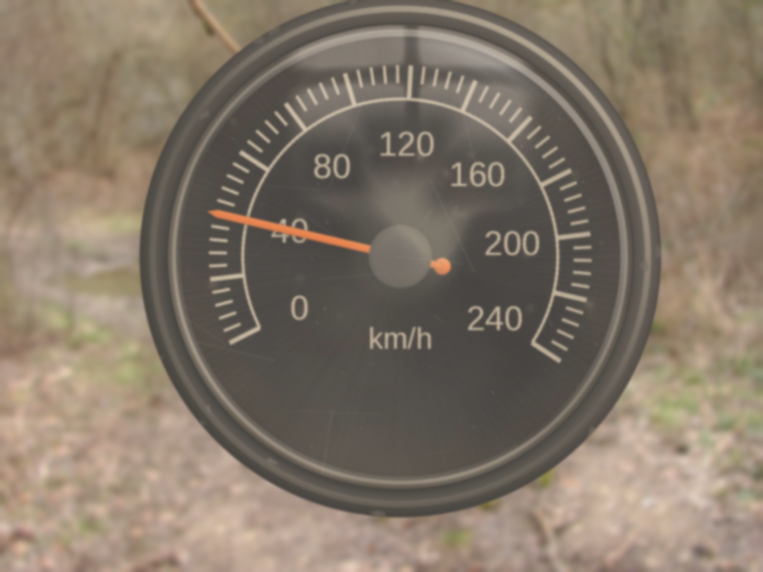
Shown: 40 km/h
